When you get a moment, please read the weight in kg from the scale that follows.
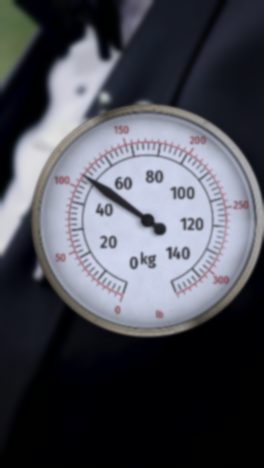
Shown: 50 kg
